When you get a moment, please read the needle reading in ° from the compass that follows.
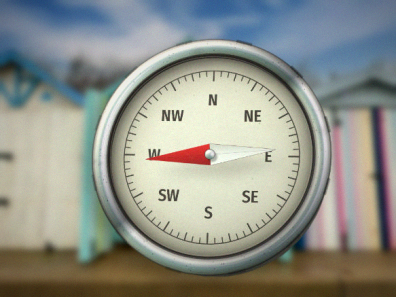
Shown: 265 °
